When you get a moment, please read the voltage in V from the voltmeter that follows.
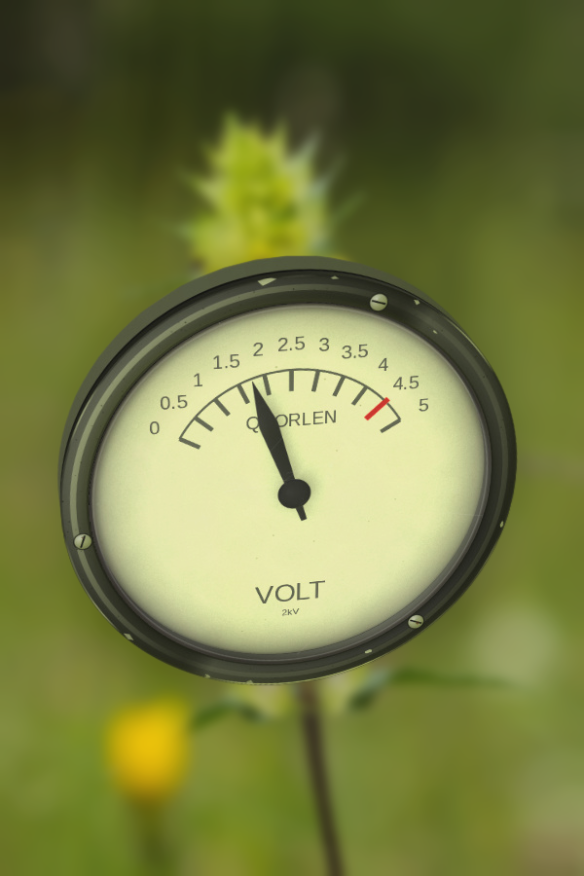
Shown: 1.75 V
